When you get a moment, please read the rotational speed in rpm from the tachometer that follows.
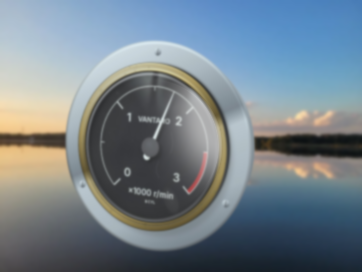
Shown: 1750 rpm
